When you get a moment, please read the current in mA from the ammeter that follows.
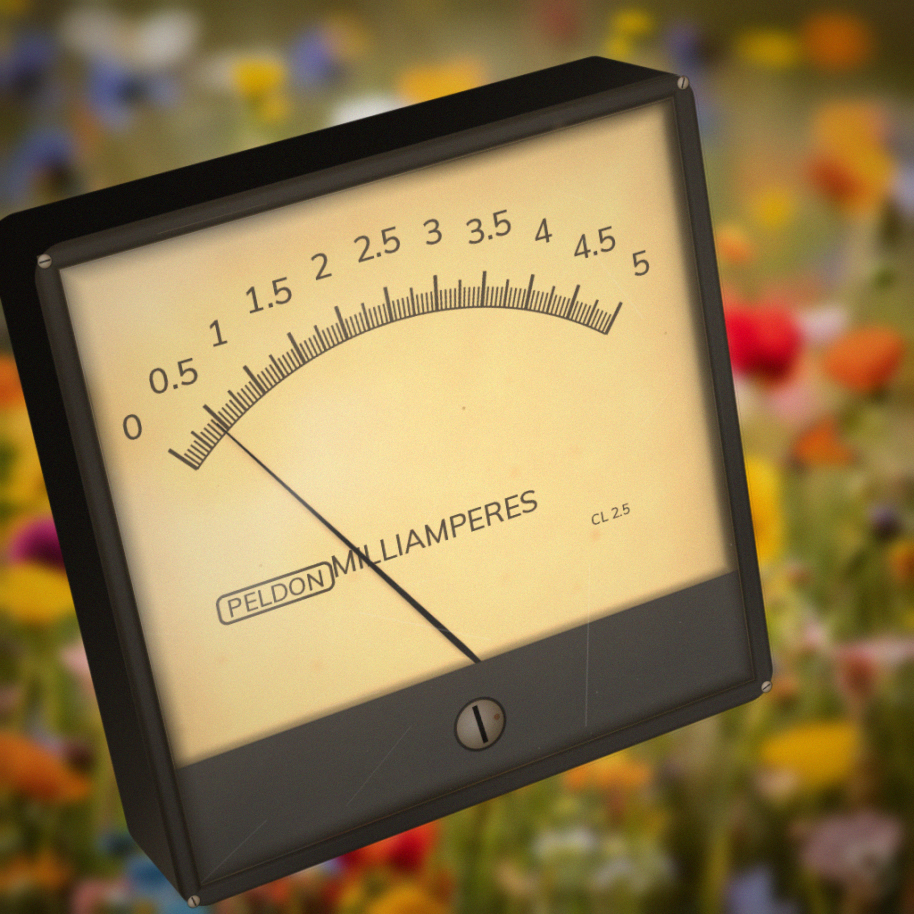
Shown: 0.45 mA
